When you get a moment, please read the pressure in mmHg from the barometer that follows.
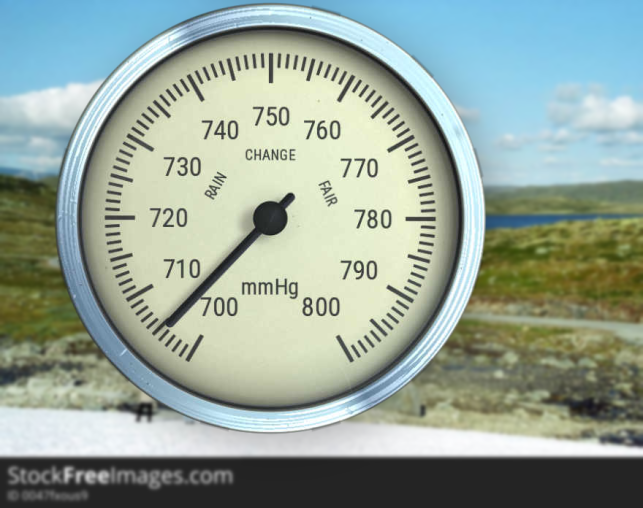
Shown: 704.5 mmHg
